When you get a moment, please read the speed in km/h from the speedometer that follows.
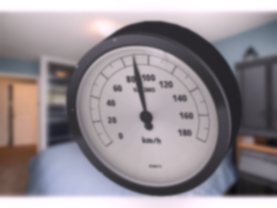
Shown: 90 km/h
